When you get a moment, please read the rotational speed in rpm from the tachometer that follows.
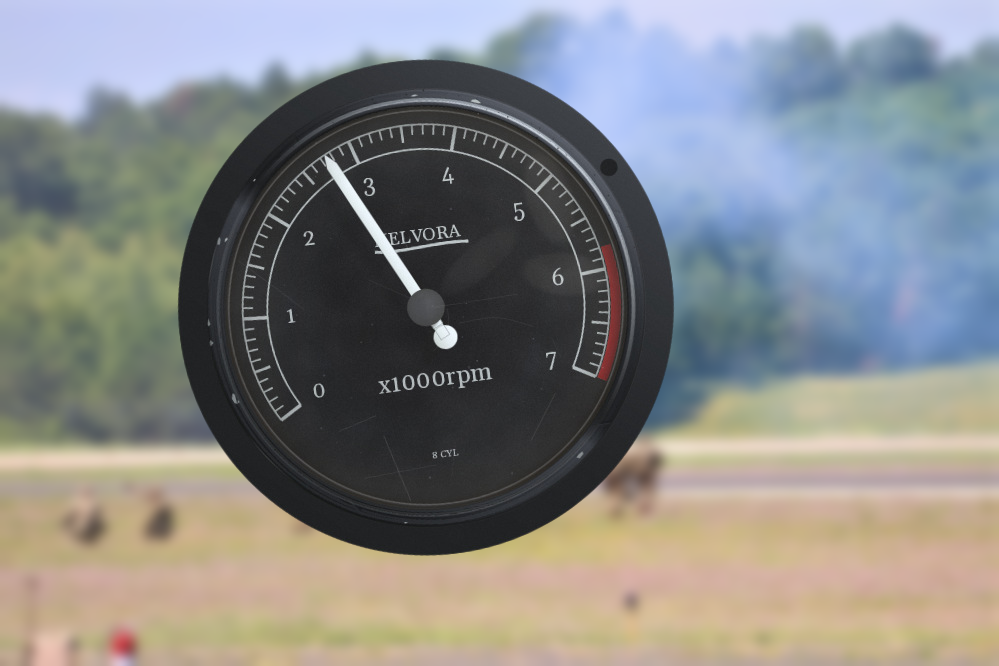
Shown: 2750 rpm
